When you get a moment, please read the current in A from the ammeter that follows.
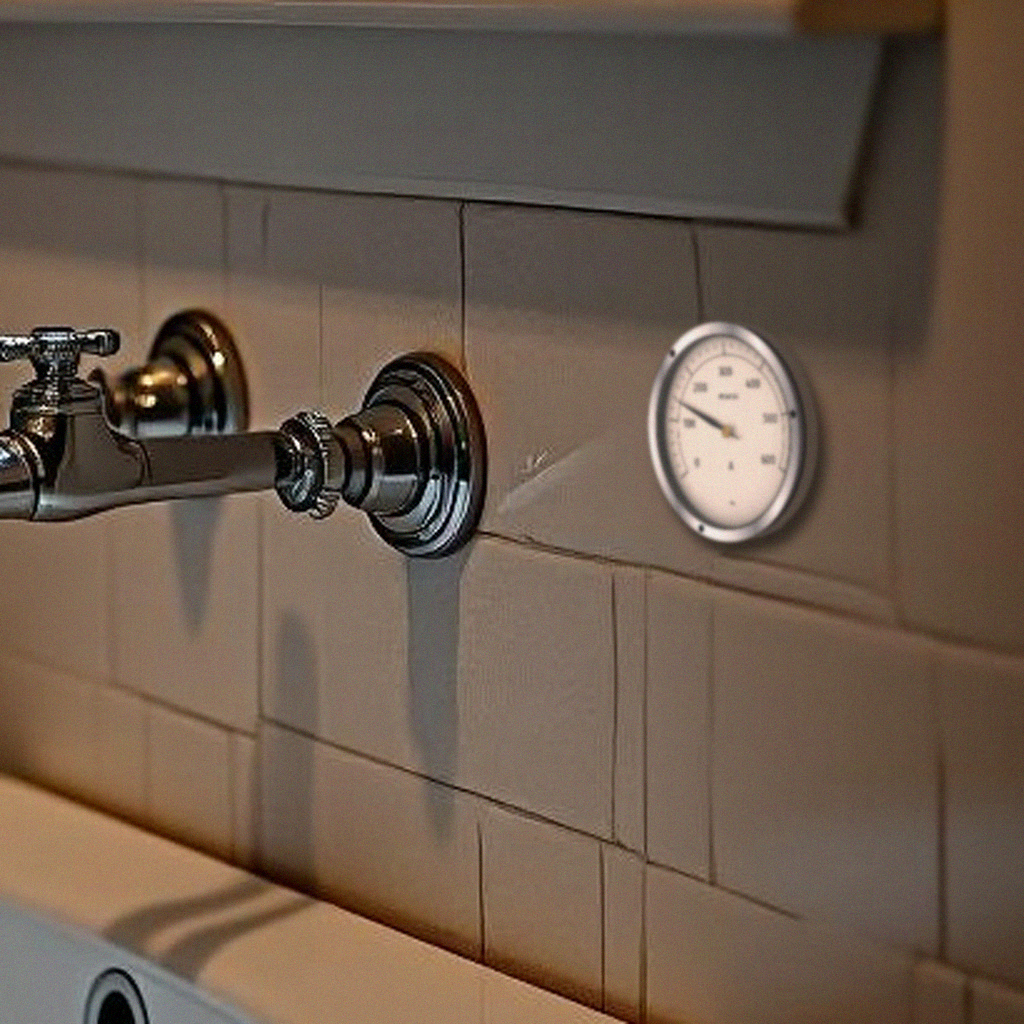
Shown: 140 A
